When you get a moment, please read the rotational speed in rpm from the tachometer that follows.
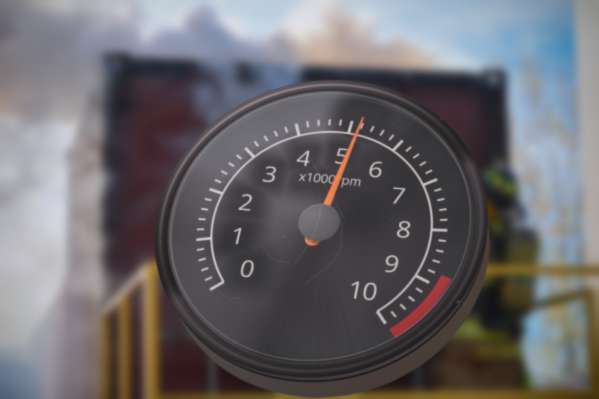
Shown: 5200 rpm
